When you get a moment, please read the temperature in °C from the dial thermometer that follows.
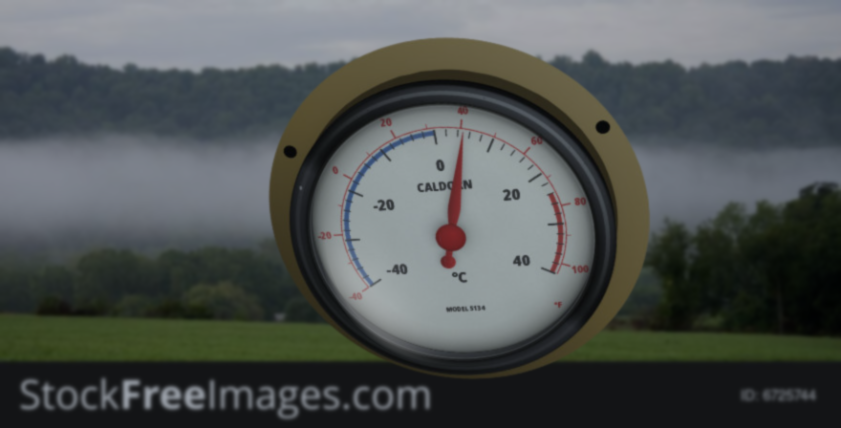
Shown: 5 °C
